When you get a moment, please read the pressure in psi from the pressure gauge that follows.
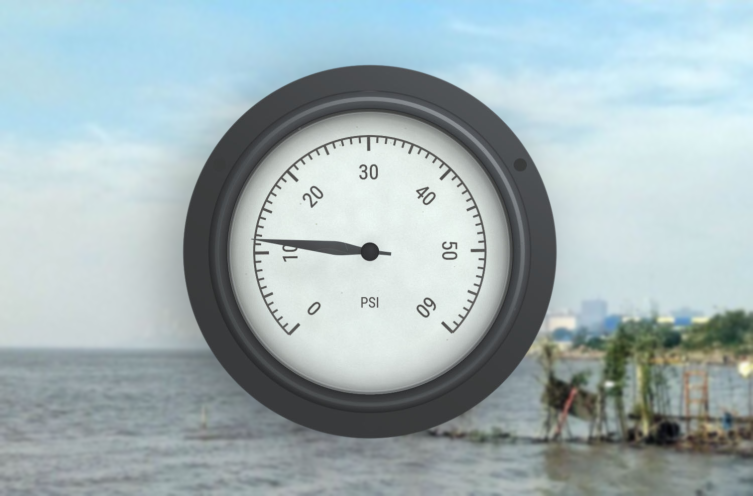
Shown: 11.5 psi
